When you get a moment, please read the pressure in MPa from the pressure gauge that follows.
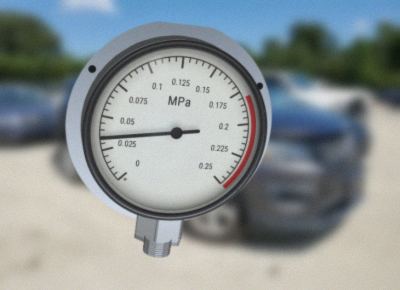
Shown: 0.035 MPa
